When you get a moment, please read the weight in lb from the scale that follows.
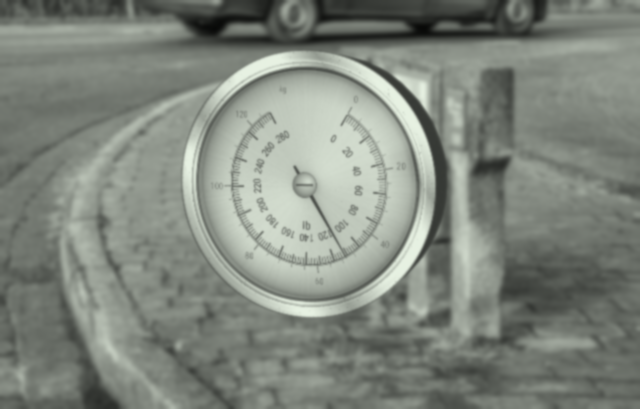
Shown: 110 lb
